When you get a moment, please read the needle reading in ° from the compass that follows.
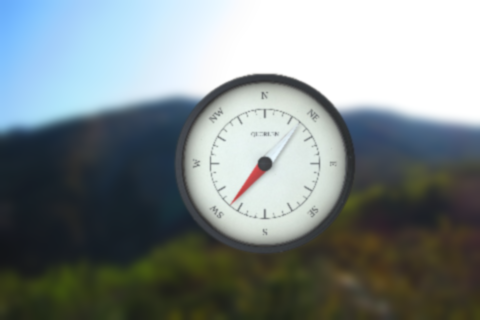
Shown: 220 °
